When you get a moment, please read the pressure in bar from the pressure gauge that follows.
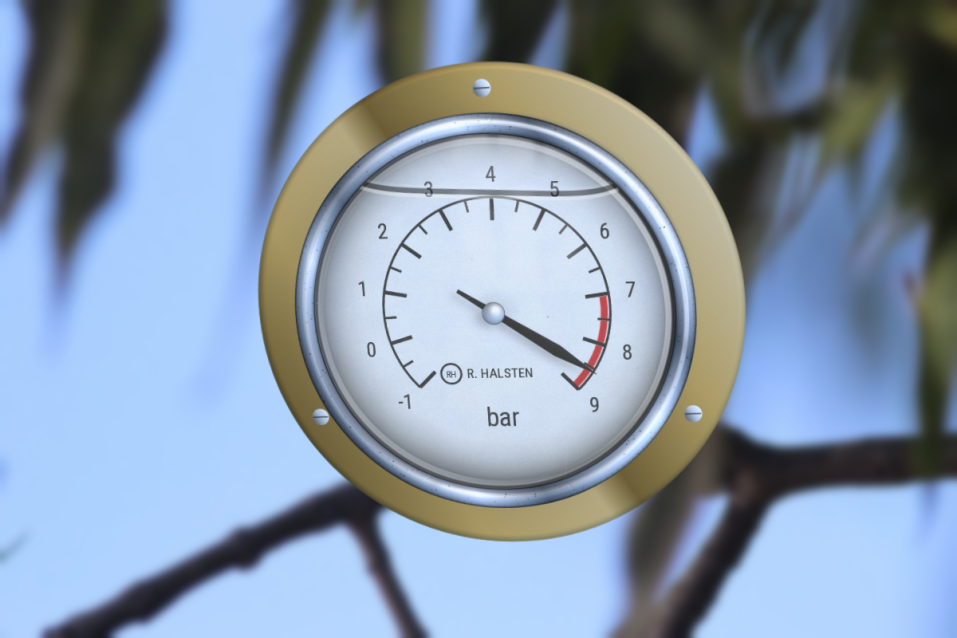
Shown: 8.5 bar
